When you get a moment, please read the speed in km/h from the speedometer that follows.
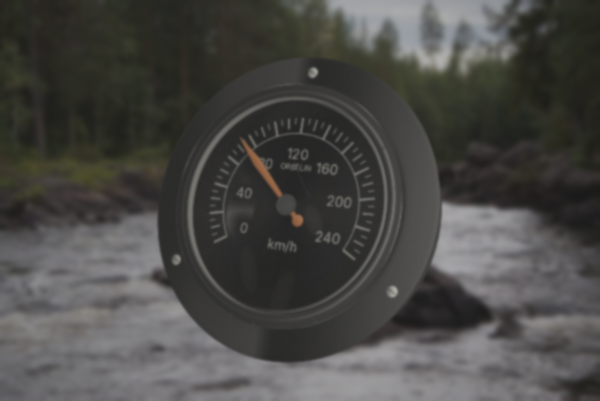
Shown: 75 km/h
